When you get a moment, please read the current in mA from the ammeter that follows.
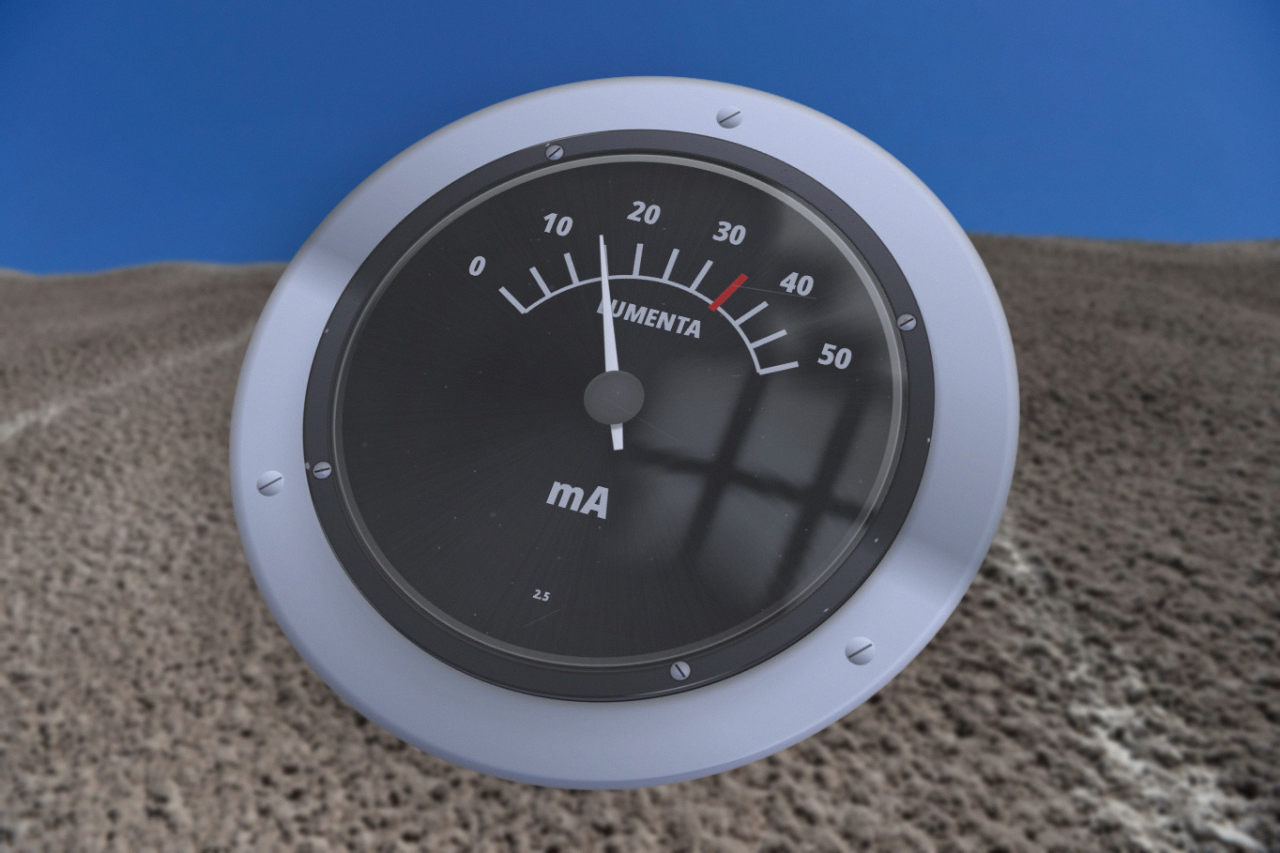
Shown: 15 mA
